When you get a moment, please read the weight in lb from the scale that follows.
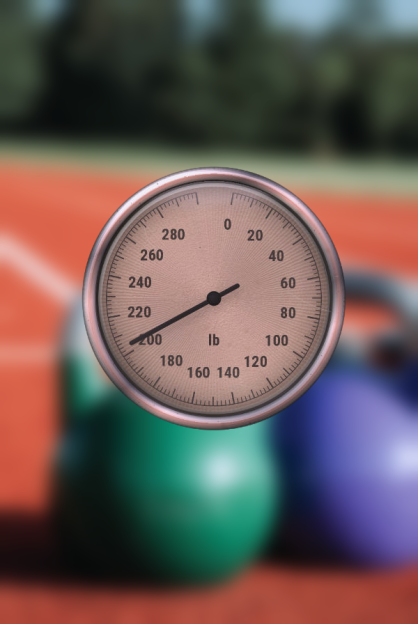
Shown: 204 lb
